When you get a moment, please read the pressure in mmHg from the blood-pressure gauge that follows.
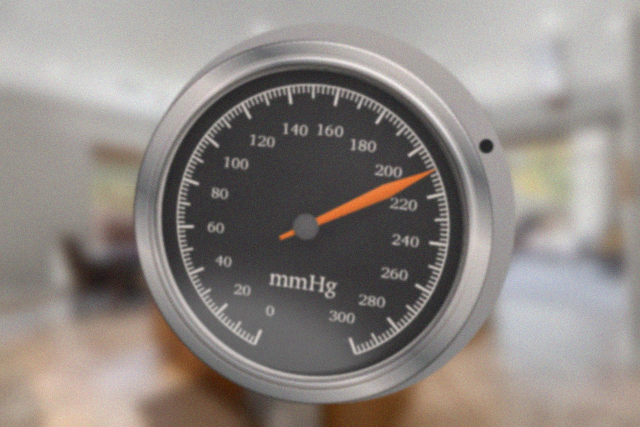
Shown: 210 mmHg
